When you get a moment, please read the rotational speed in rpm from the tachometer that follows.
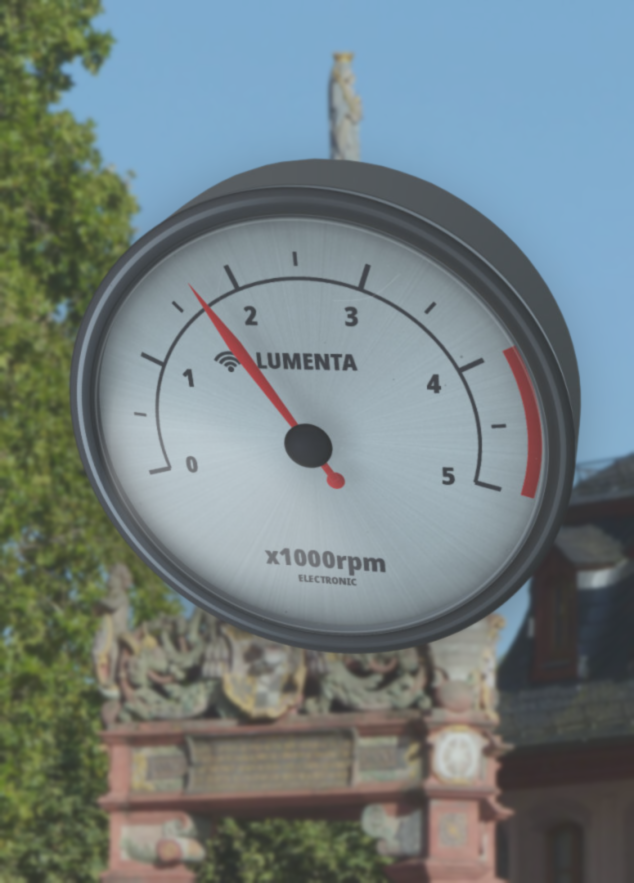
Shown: 1750 rpm
